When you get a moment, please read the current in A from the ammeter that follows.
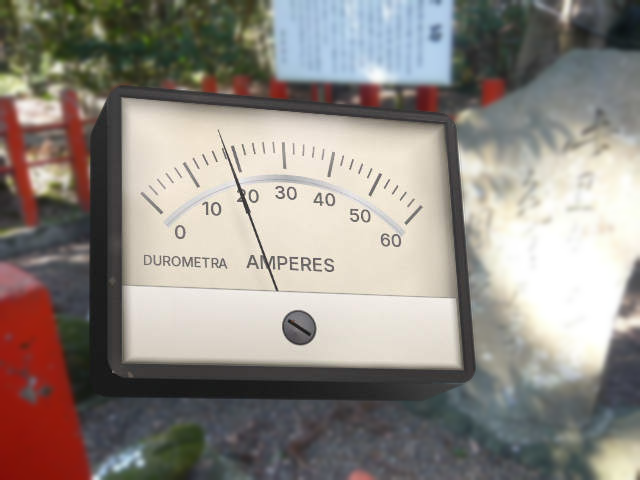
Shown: 18 A
